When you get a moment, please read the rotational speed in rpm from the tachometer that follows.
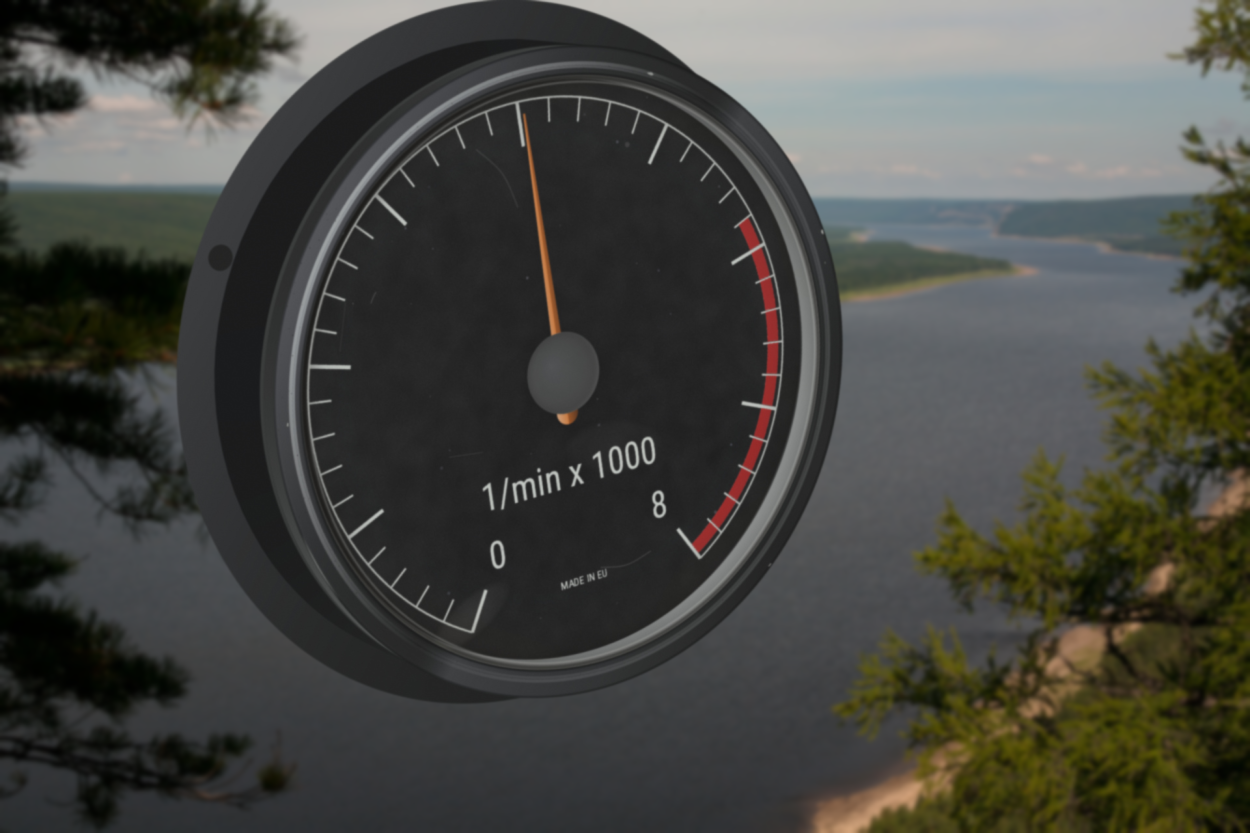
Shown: 4000 rpm
